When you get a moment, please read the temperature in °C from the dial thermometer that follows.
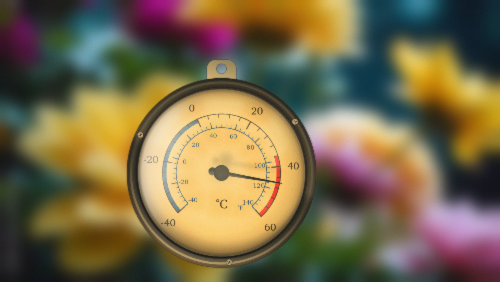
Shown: 46 °C
